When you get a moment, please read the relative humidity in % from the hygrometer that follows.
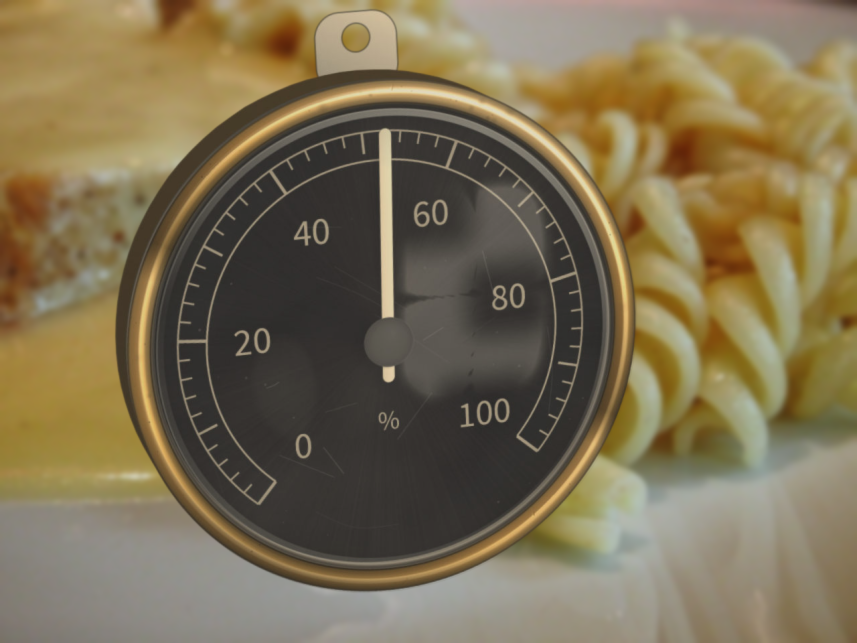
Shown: 52 %
